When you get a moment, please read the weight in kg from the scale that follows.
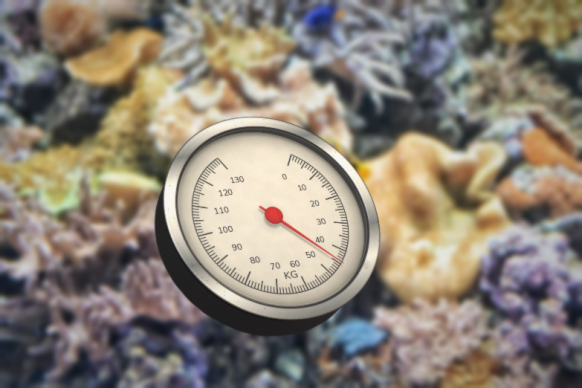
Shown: 45 kg
